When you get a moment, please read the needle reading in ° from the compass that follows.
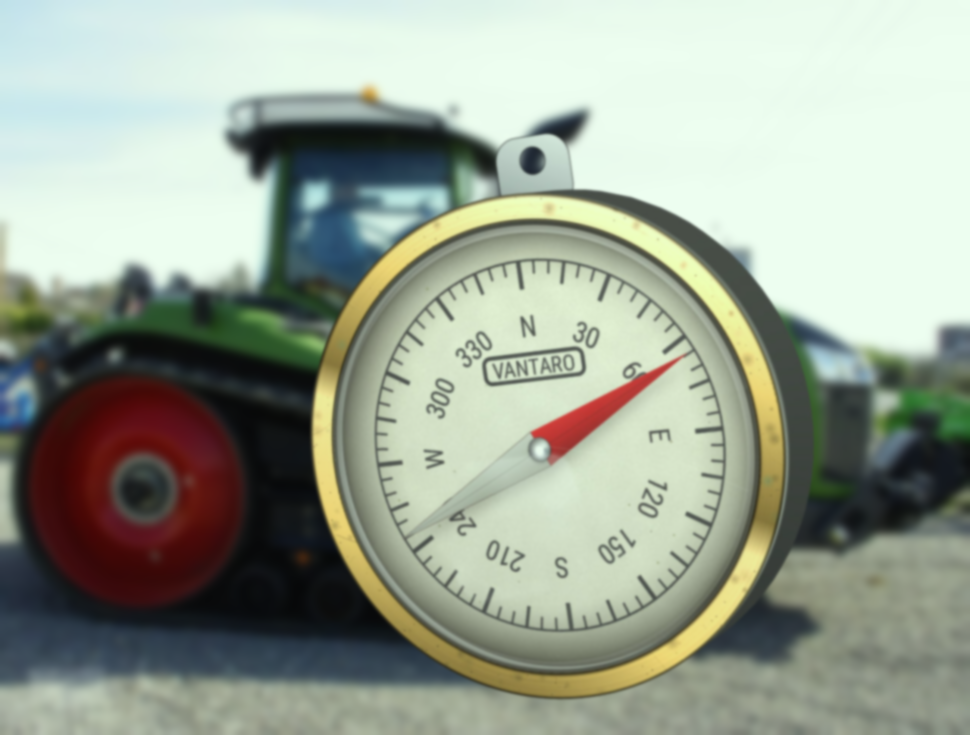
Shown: 65 °
